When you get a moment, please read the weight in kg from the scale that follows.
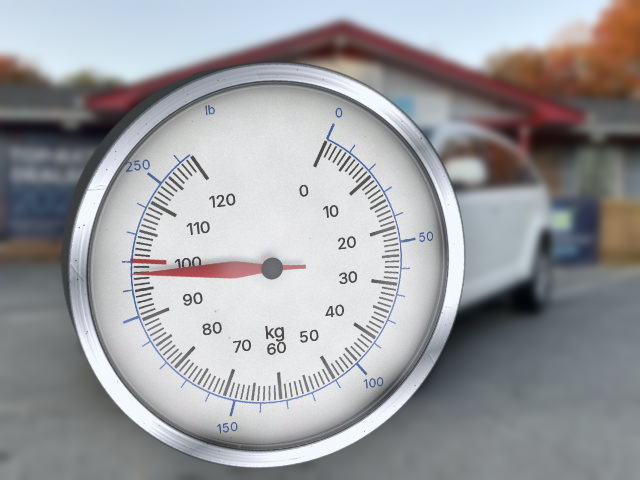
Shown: 98 kg
